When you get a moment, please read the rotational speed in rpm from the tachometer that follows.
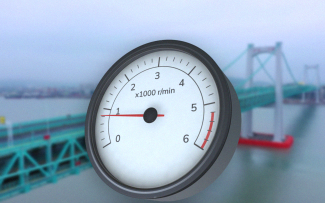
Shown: 800 rpm
